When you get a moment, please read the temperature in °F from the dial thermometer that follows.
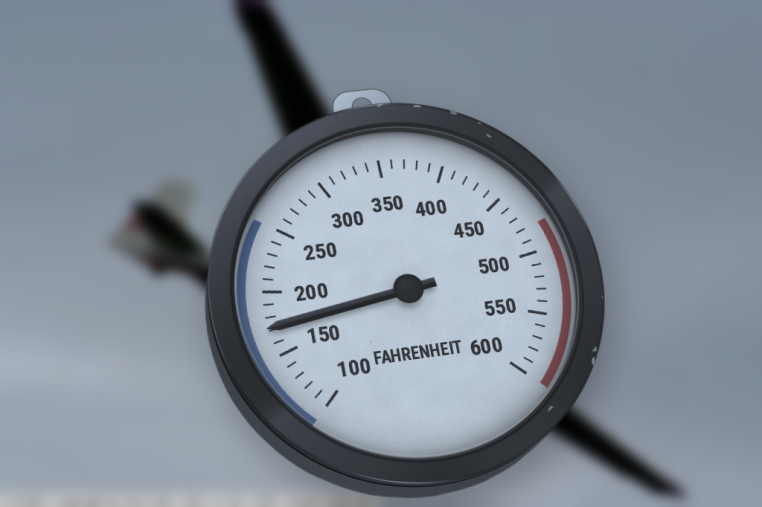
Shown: 170 °F
